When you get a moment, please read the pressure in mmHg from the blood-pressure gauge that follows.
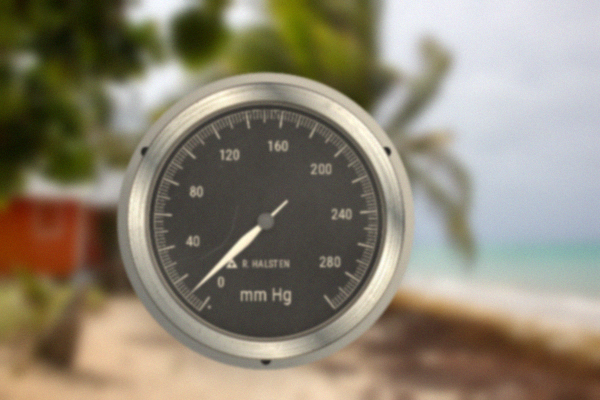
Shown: 10 mmHg
